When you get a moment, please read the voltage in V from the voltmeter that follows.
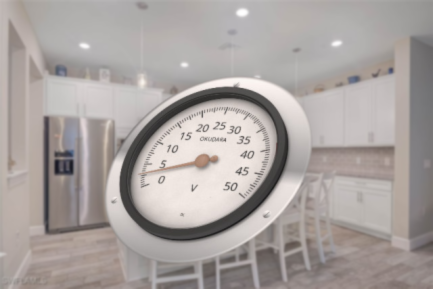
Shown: 2.5 V
